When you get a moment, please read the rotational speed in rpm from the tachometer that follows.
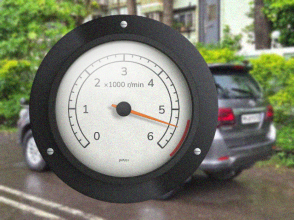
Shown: 5400 rpm
